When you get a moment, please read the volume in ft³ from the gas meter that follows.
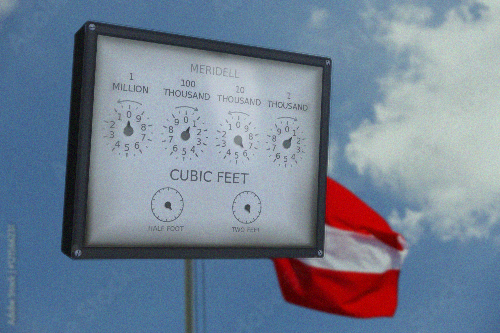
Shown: 6100 ft³
